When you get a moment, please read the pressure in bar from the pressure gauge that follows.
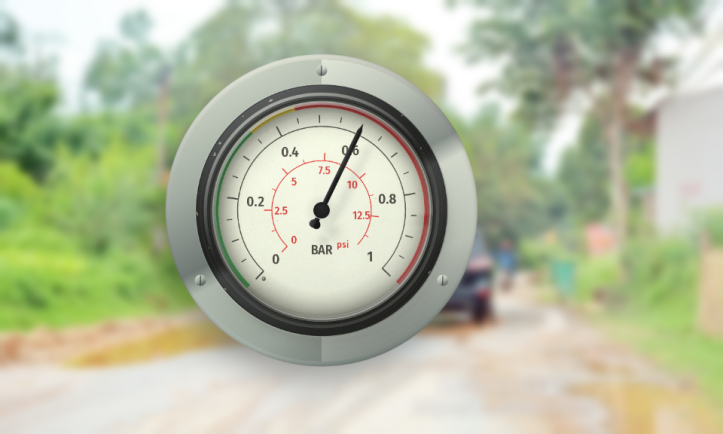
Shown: 0.6 bar
